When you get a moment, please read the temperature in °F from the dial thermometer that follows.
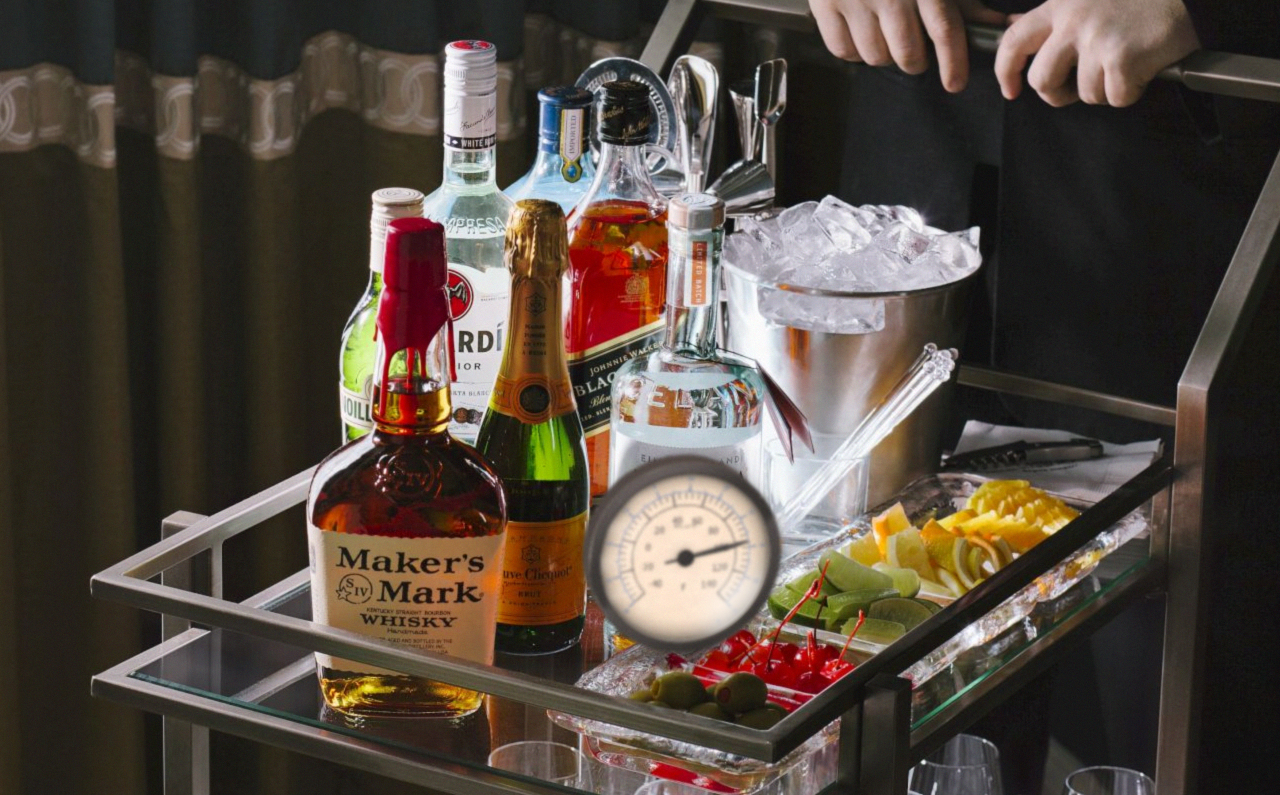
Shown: 100 °F
